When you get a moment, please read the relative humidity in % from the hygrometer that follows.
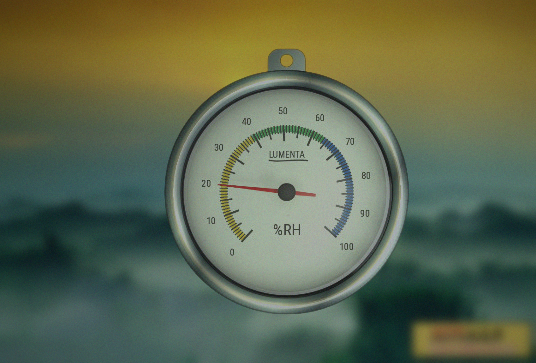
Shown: 20 %
